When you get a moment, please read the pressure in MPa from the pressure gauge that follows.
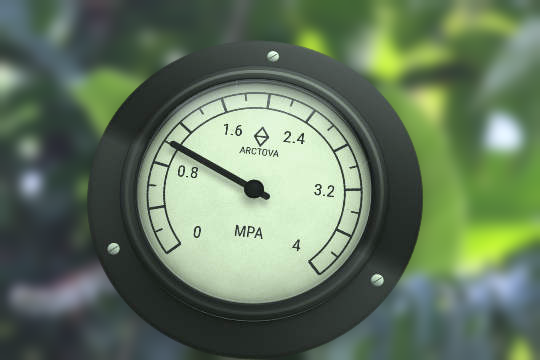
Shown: 1 MPa
